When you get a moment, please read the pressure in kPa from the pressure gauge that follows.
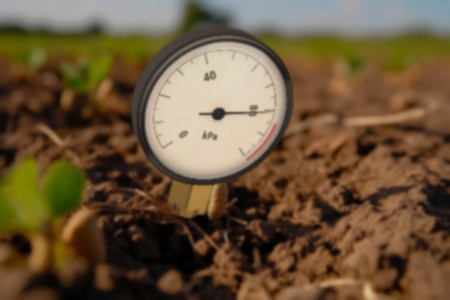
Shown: 80 kPa
